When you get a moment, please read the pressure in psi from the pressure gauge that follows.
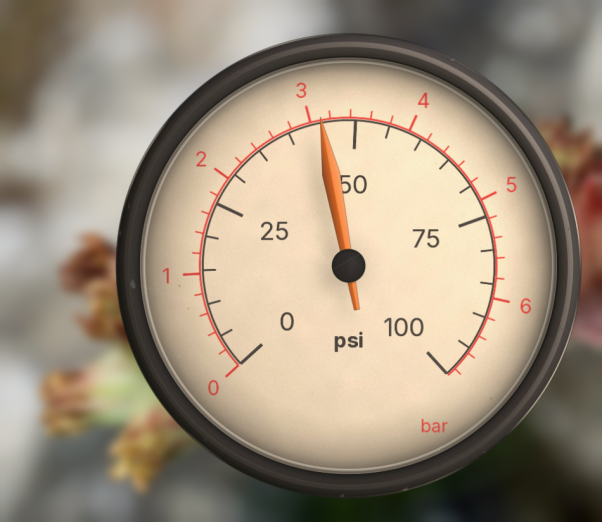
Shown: 45 psi
